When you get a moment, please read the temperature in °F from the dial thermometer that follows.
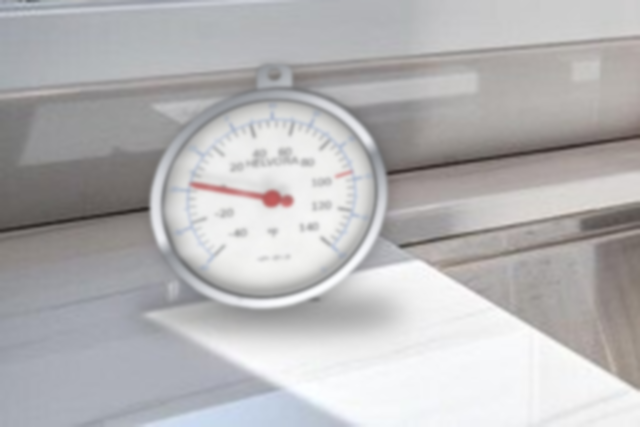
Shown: 0 °F
